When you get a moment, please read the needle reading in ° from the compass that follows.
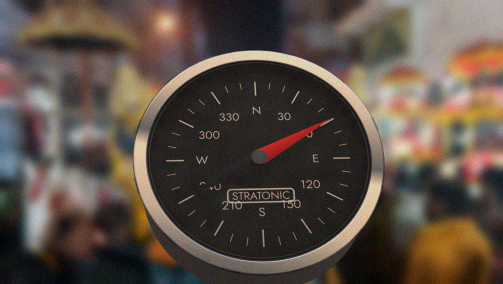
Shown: 60 °
